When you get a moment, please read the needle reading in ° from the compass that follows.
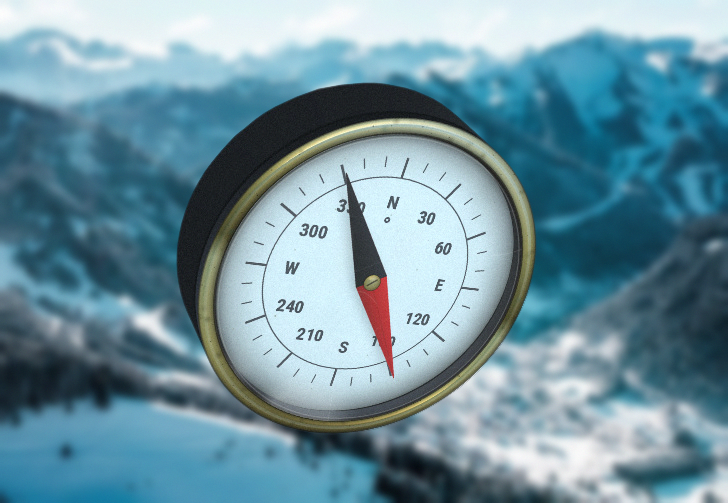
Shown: 150 °
